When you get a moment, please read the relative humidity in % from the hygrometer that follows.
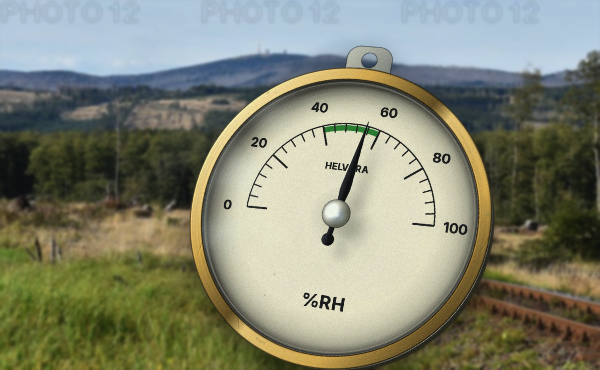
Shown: 56 %
